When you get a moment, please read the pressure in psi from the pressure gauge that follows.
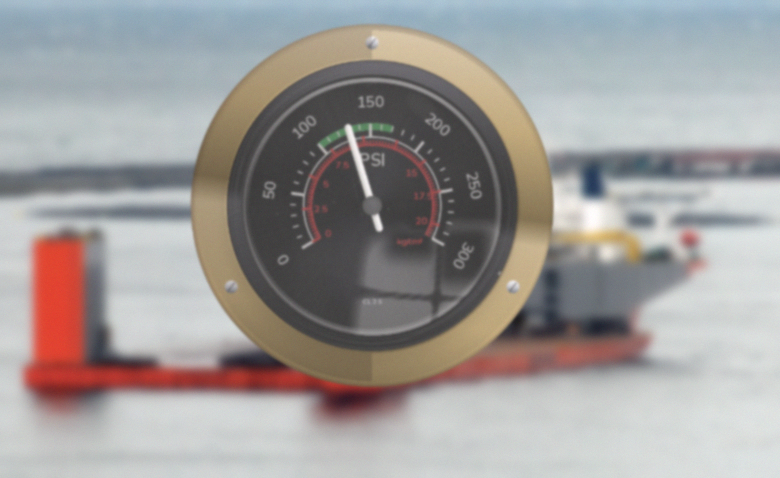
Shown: 130 psi
